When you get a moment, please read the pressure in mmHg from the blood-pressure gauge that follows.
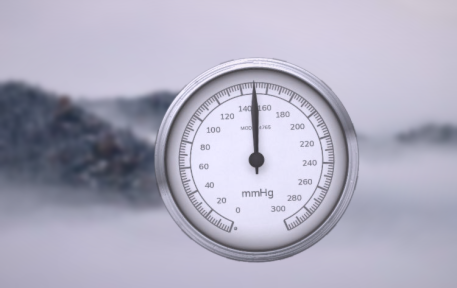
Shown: 150 mmHg
